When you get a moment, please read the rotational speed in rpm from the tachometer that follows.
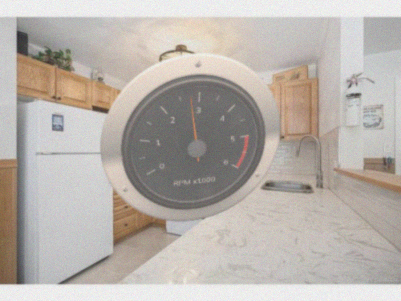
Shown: 2750 rpm
